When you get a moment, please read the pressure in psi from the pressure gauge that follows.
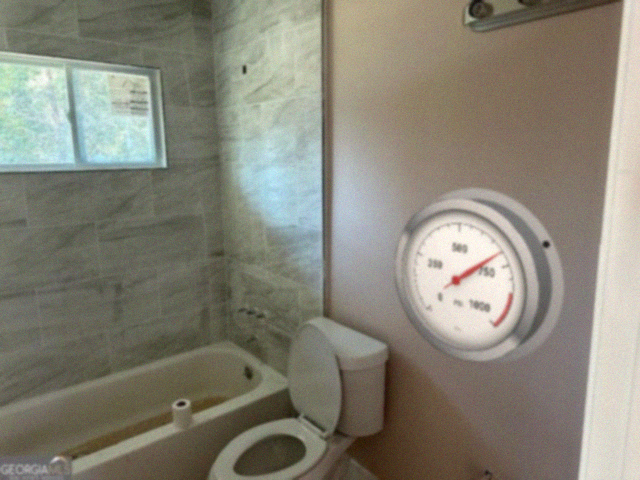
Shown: 700 psi
